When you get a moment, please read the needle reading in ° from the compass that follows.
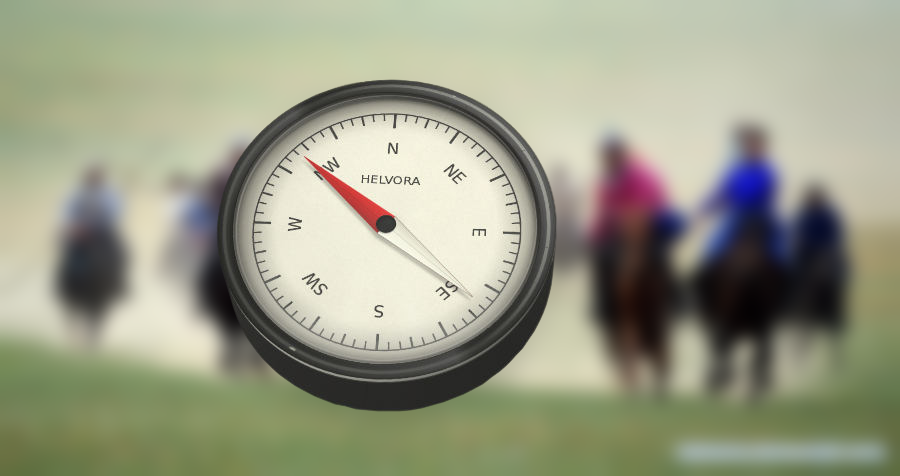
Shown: 310 °
